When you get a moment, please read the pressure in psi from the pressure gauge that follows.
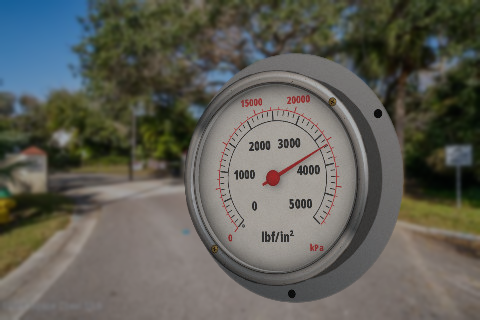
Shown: 3700 psi
